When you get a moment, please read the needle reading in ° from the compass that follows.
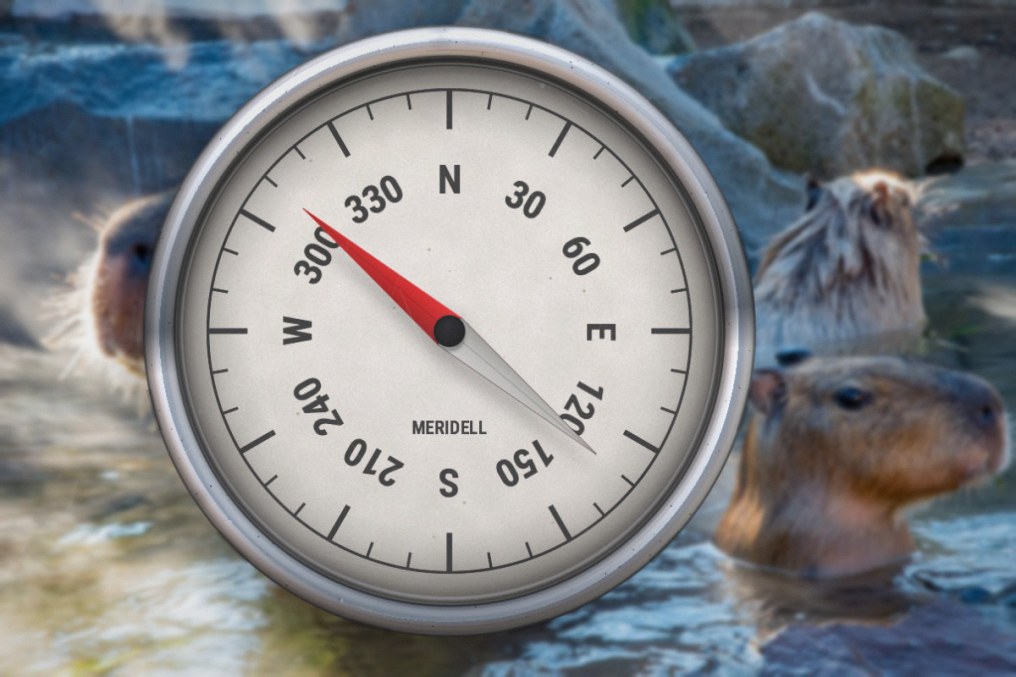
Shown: 310 °
